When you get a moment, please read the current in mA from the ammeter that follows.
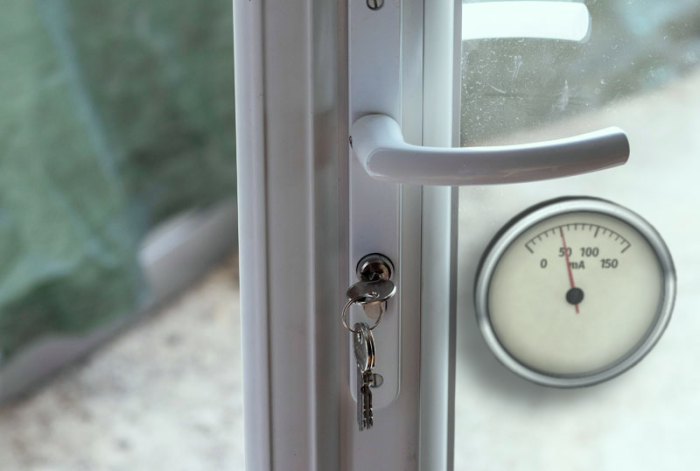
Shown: 50 mA
